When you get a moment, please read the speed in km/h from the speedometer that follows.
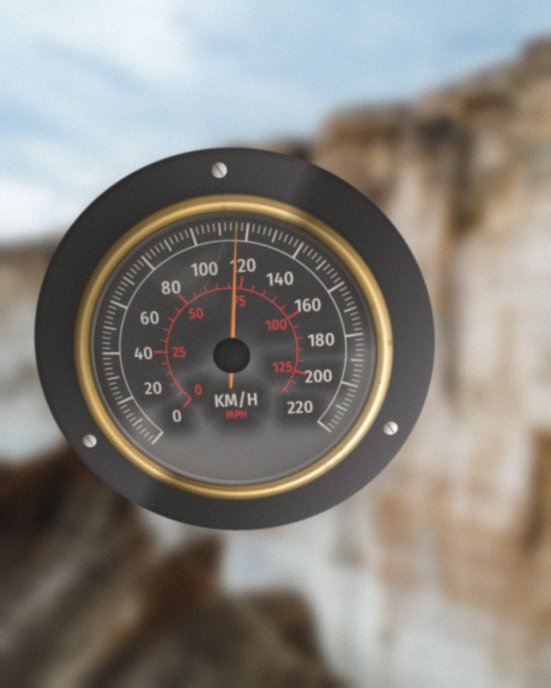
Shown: 116 km/h
